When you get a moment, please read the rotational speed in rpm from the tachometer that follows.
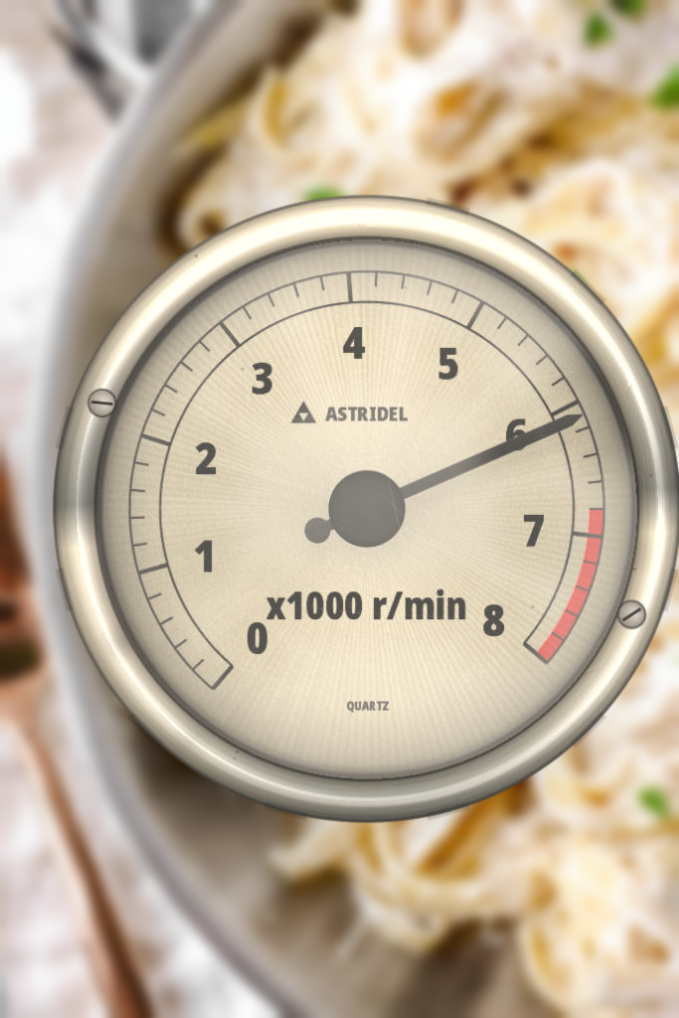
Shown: 6100 rpm
